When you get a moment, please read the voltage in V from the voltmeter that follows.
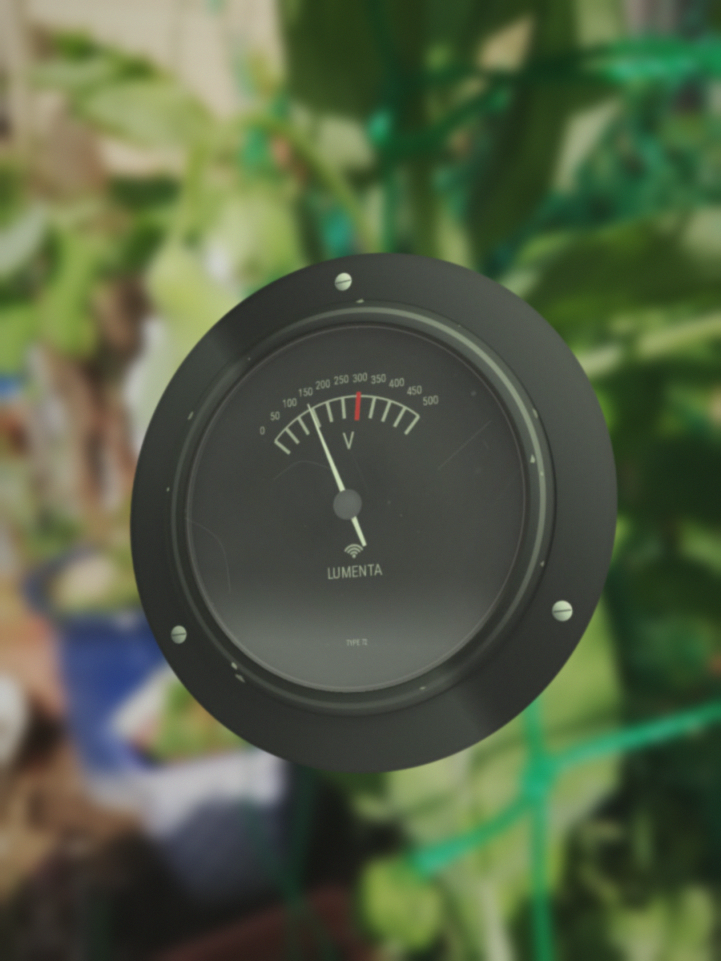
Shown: 150 V
